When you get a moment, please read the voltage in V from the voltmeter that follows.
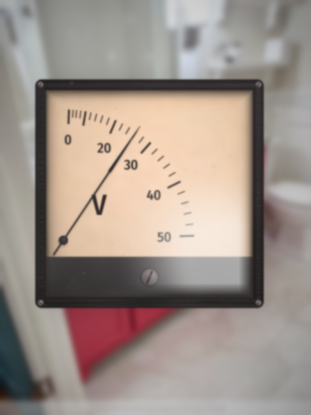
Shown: 26 V
